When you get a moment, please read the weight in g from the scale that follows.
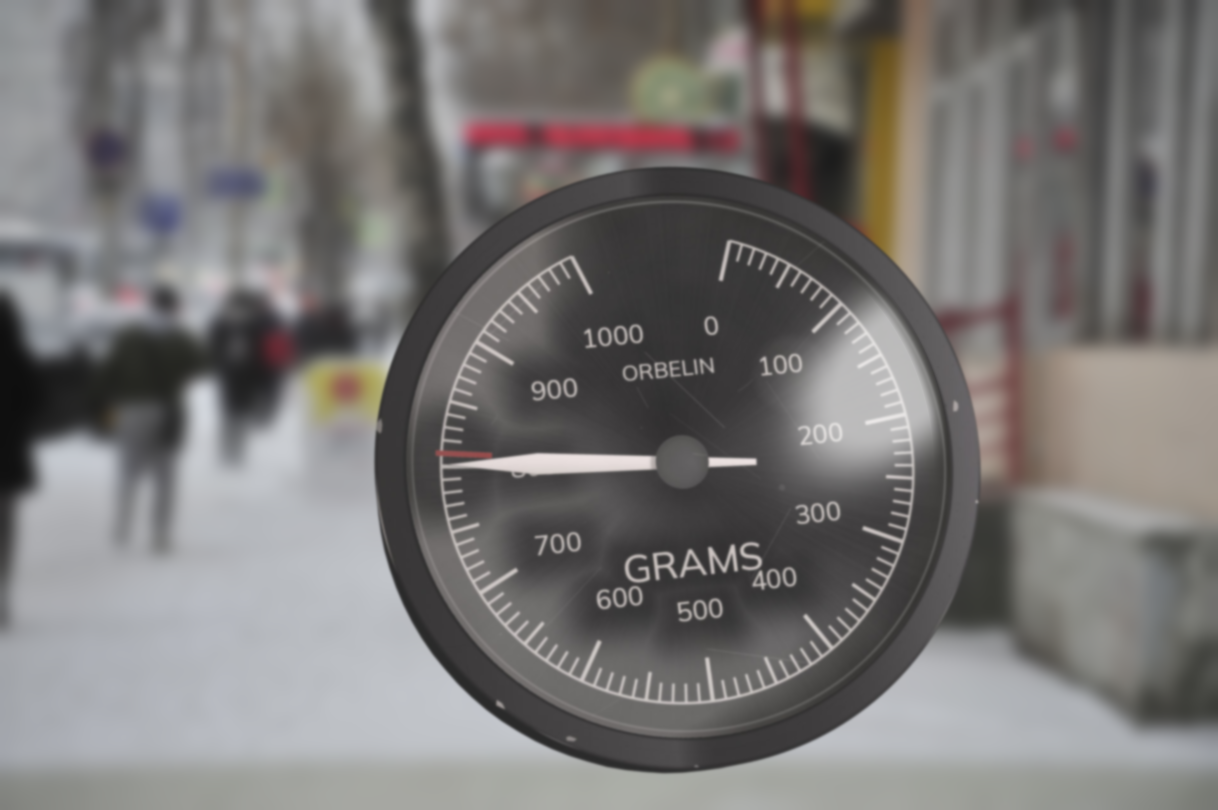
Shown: 800 g
